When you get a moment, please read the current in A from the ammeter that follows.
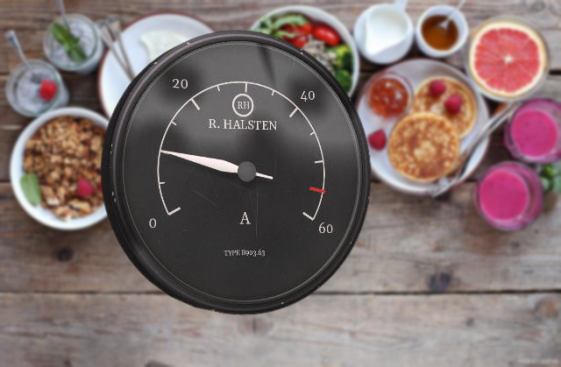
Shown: 10 A
